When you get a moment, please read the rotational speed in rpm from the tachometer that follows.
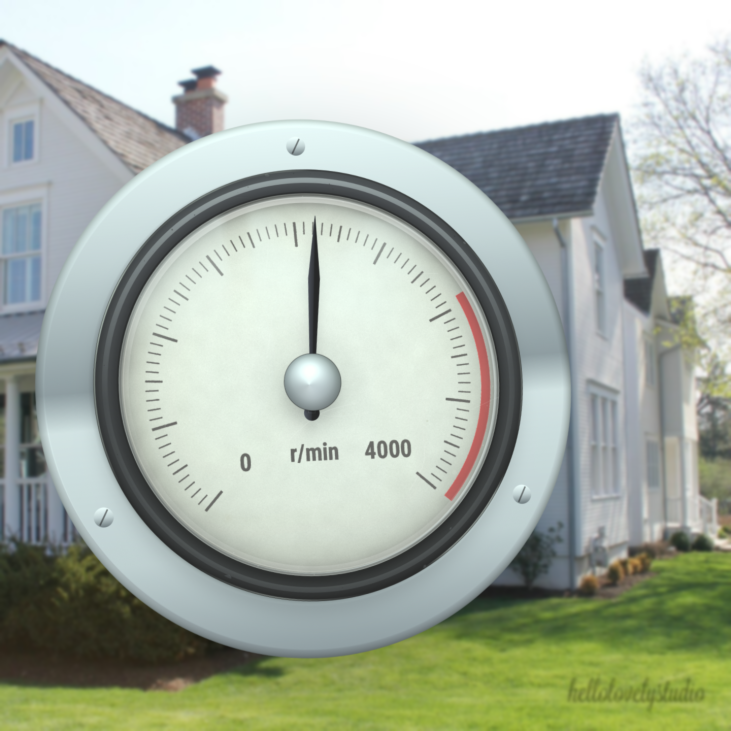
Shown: 2100 rpm
